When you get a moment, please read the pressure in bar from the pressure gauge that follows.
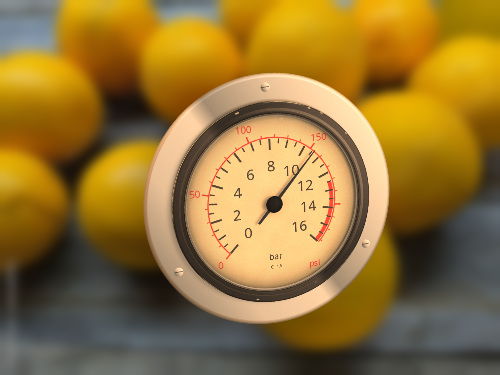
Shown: 10.5 bar
